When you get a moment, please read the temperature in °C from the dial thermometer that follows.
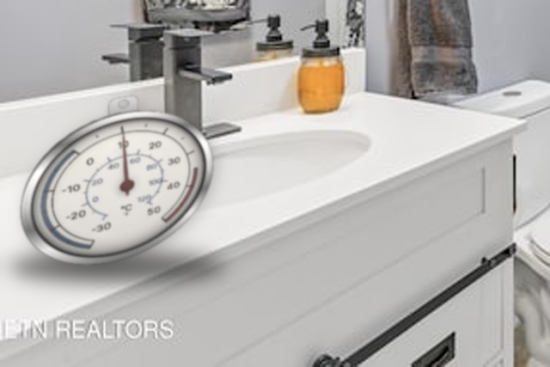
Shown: 10 °C
